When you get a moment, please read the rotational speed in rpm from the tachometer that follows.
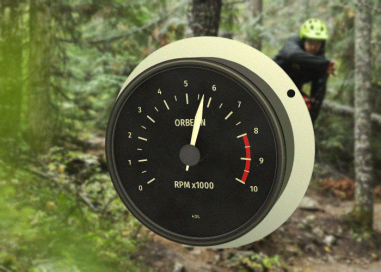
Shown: 5750 rpm
